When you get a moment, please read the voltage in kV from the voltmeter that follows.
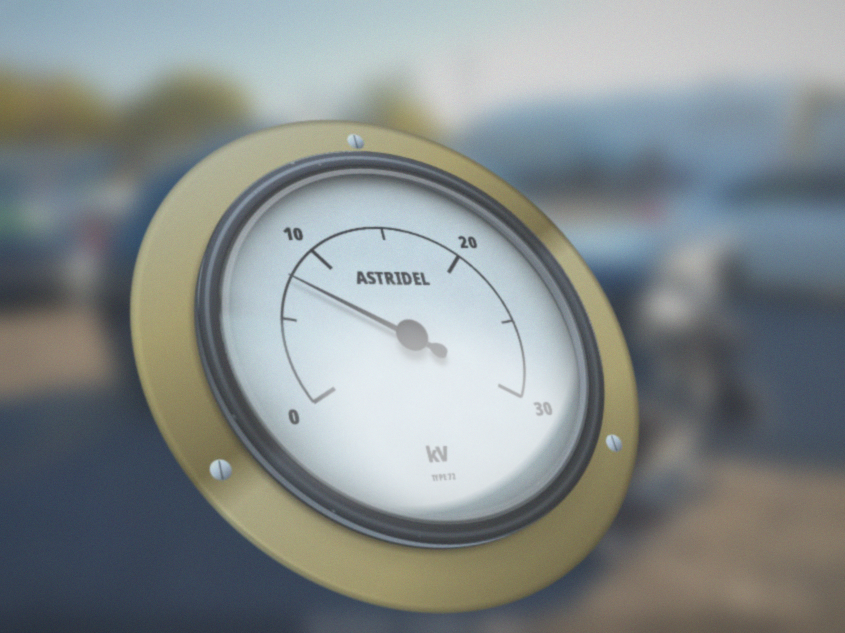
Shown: 7.5 kV
